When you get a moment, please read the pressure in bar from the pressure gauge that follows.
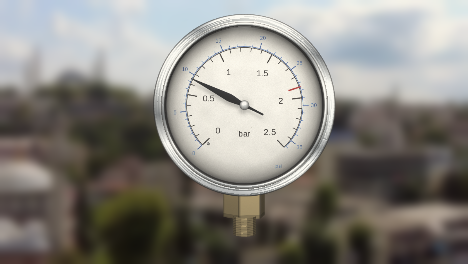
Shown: 0.65 bar
